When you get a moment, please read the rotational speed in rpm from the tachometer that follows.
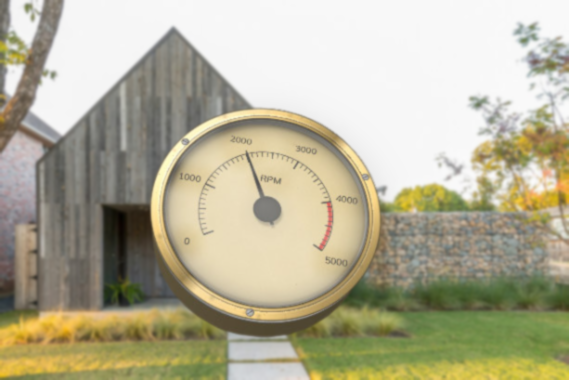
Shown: 2000 rpm
